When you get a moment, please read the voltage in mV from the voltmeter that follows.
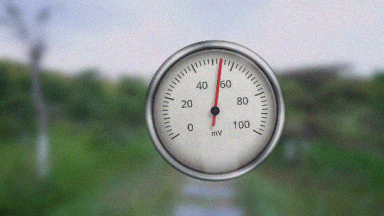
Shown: 54 mV
